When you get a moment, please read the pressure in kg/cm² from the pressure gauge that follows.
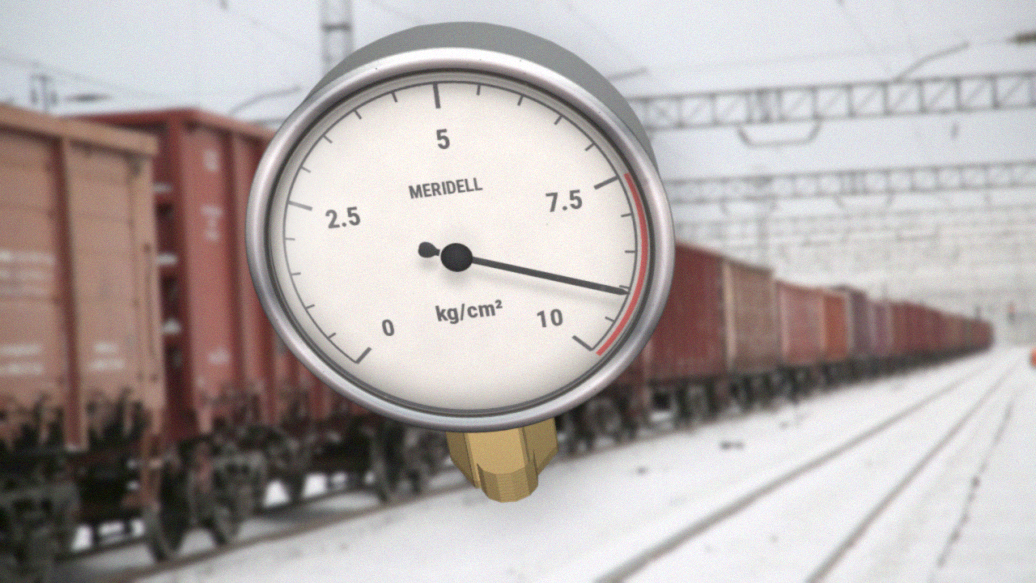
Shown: 9 kg/cm²
